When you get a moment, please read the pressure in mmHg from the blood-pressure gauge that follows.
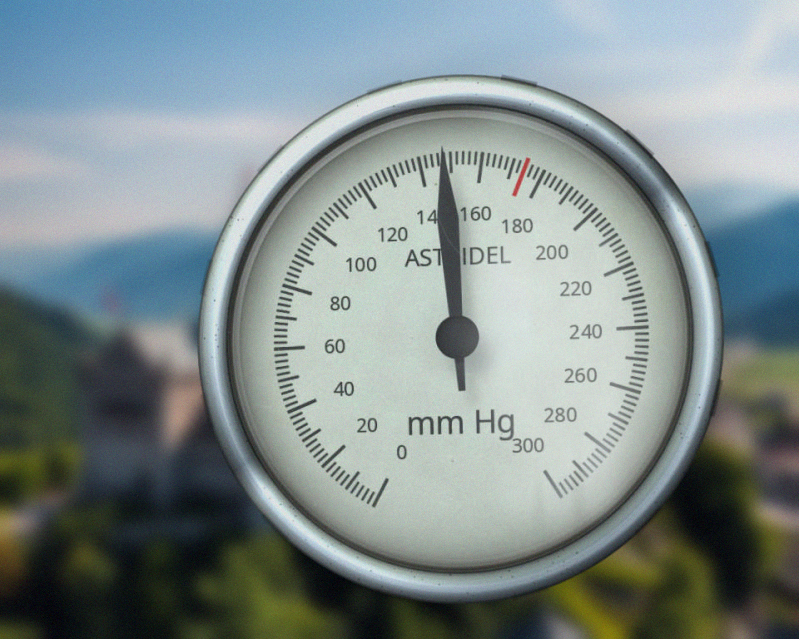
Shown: 148 mmHg
